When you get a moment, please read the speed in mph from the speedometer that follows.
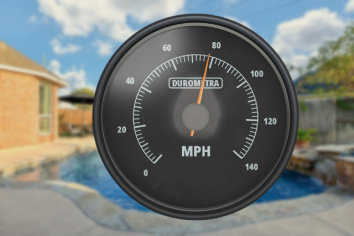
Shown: 78 mph
